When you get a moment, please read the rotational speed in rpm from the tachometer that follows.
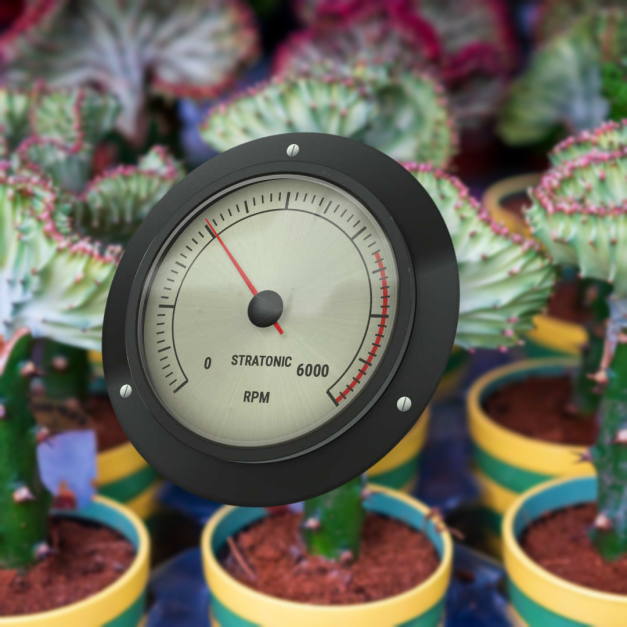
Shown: 2050 rpm
